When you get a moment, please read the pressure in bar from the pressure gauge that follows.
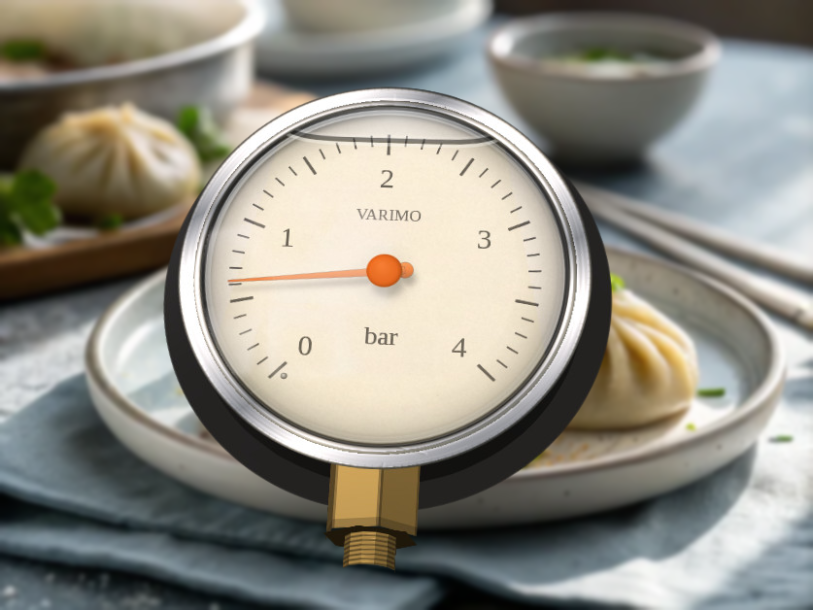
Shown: 0.6 bar
